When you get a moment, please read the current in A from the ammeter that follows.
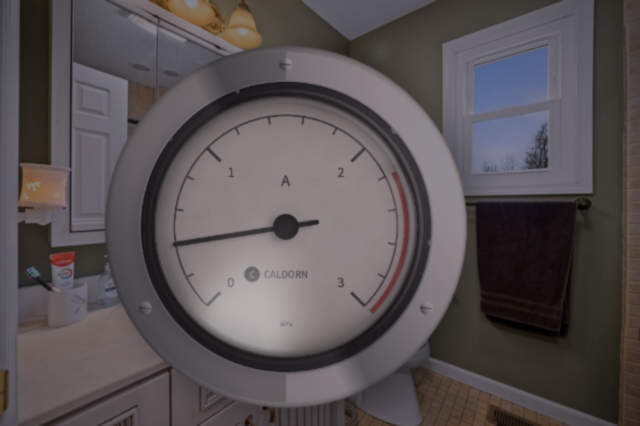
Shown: 0.4 A
